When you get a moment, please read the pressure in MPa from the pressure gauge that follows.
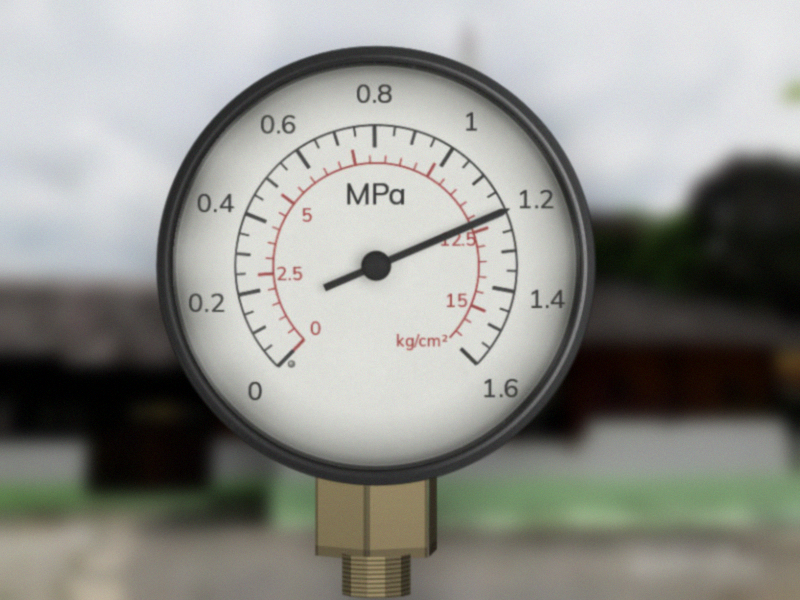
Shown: 1.2 MPa
